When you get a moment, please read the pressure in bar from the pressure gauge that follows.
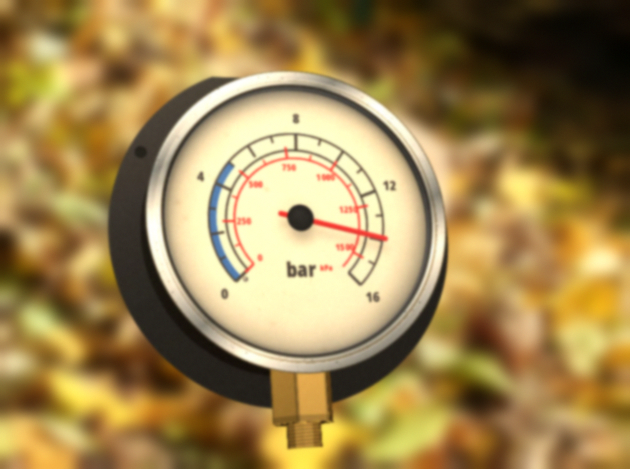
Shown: 14 bar
